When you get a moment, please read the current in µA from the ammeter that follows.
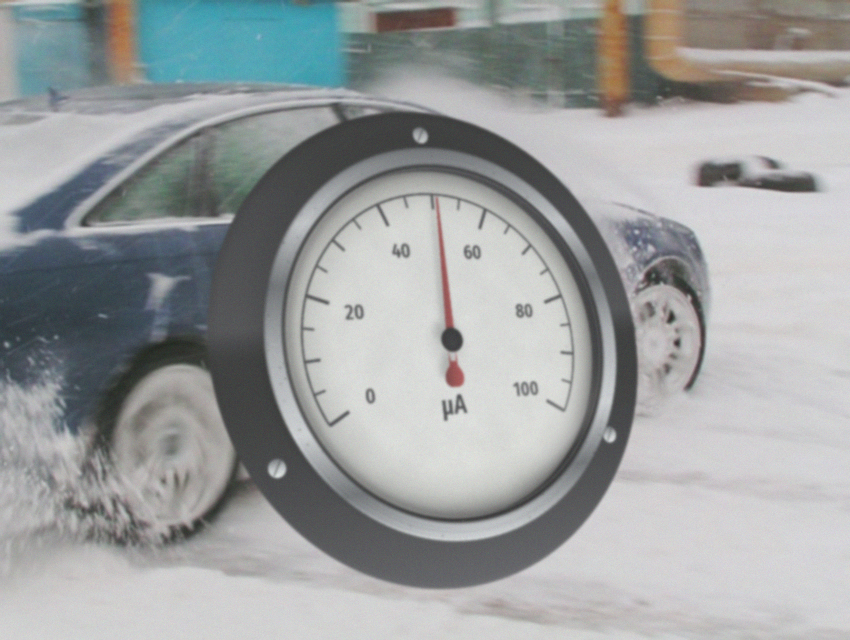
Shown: 50 µA
